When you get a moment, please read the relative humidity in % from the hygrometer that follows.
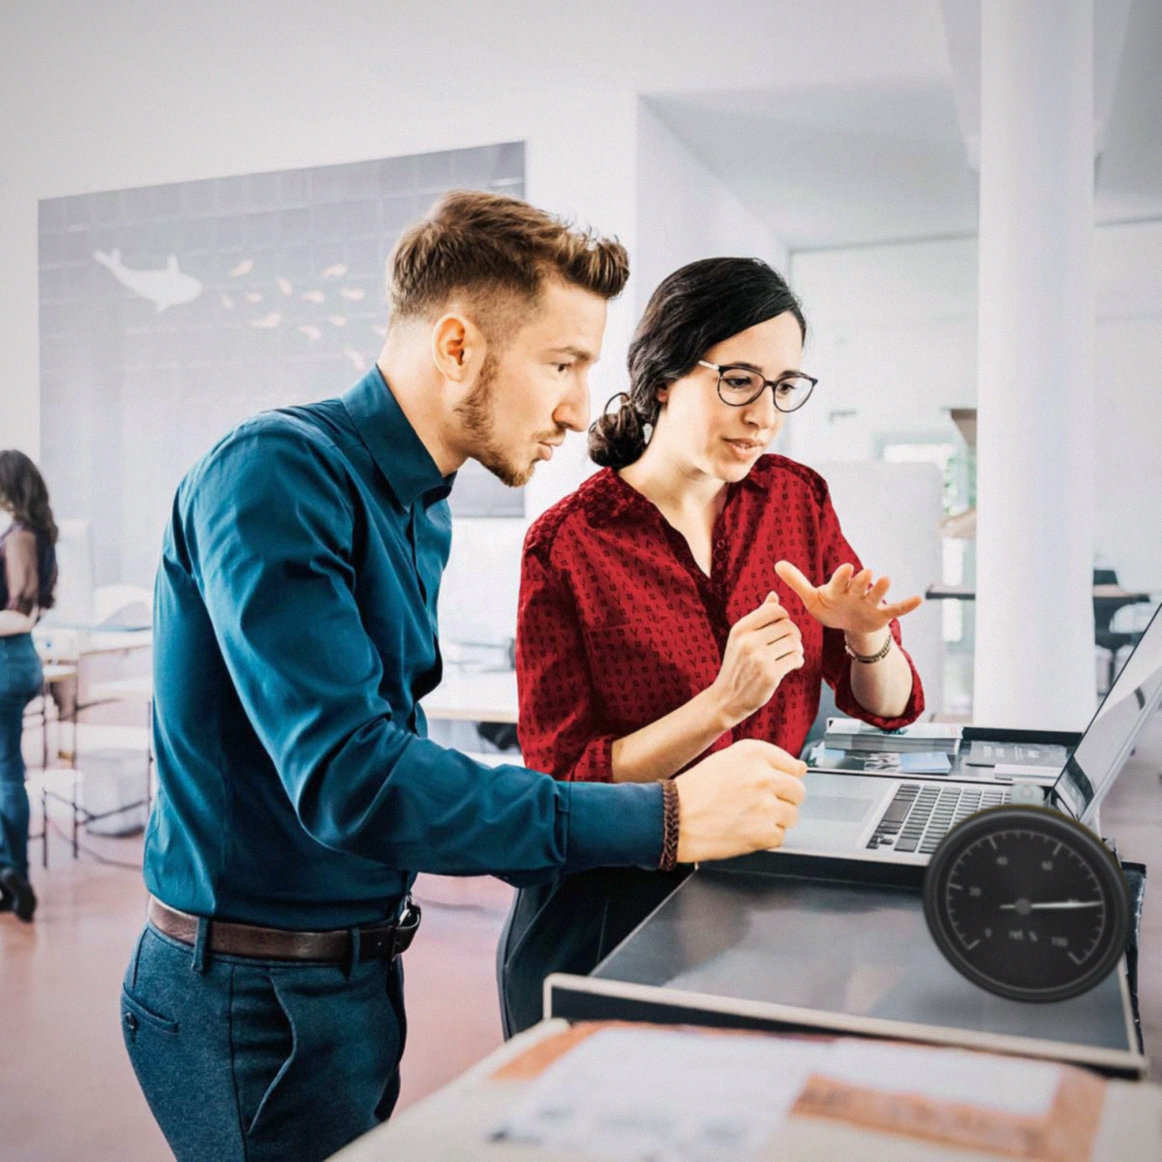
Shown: 80 %
